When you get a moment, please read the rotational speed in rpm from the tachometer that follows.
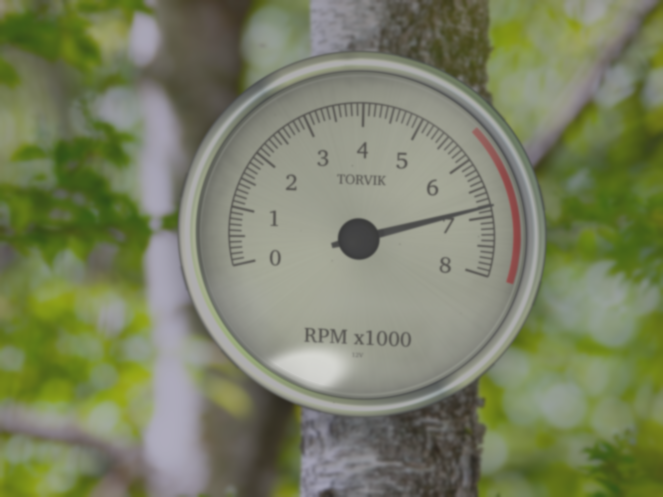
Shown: 6800 rpm
